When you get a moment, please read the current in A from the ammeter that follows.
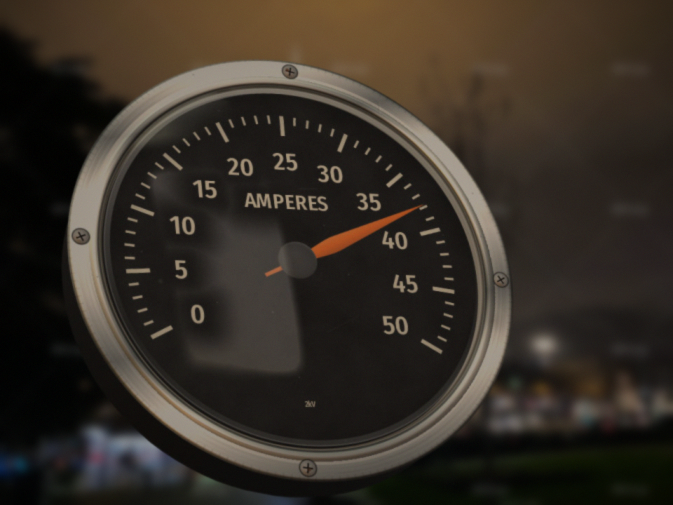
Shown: 38 A
